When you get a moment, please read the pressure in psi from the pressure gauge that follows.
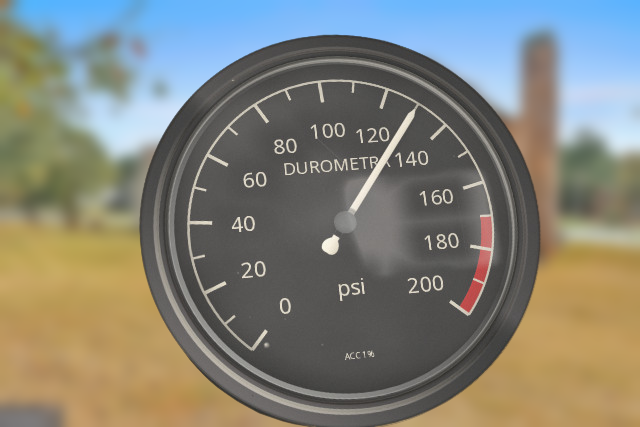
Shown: 130 psi
